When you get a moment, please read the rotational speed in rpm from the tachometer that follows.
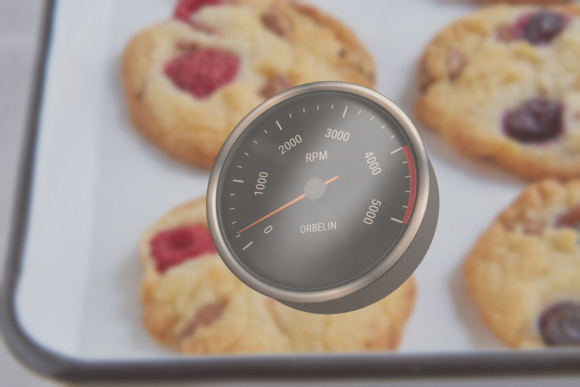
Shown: 200 rpm
